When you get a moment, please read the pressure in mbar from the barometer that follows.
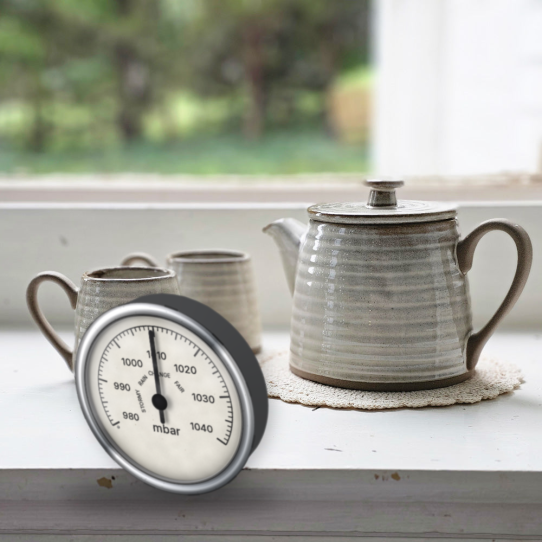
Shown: 1010 mbar
